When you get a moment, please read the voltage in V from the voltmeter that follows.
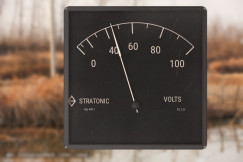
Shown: 45 V
